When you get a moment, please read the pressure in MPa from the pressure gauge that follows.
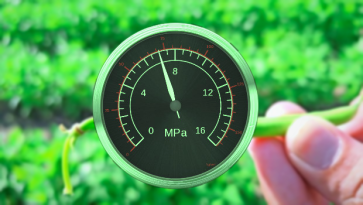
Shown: 7 MPa
